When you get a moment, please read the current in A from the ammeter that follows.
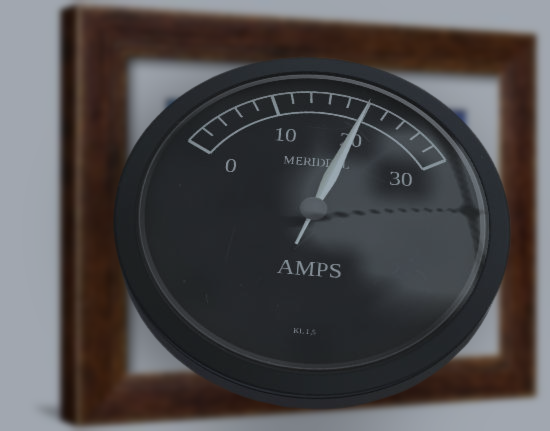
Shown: 20 A
